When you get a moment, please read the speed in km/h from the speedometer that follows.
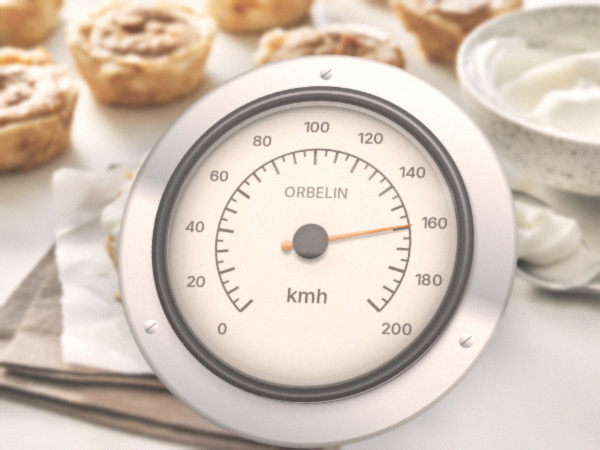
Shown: 160 km/h
